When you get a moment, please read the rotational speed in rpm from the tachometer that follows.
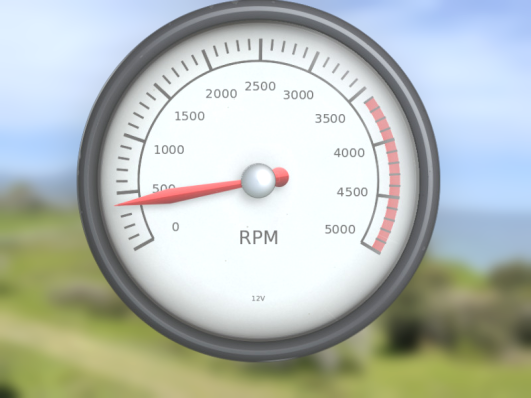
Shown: 400 rpm
